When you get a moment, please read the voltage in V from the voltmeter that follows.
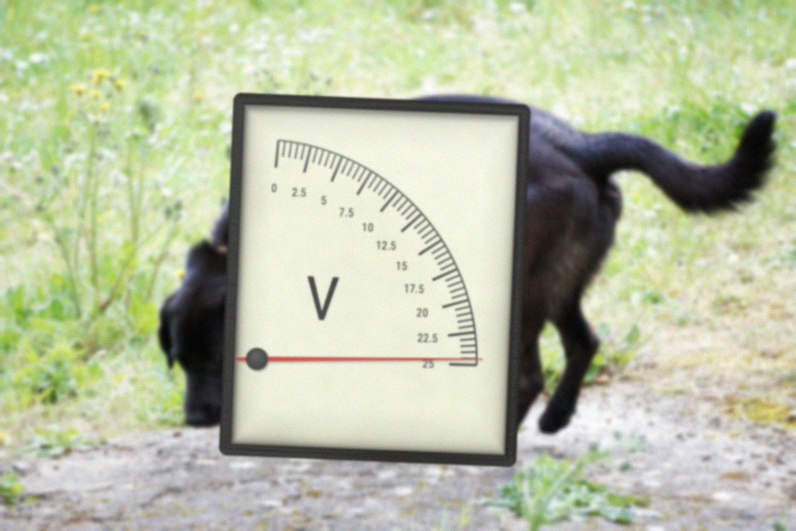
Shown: 24.5 V
